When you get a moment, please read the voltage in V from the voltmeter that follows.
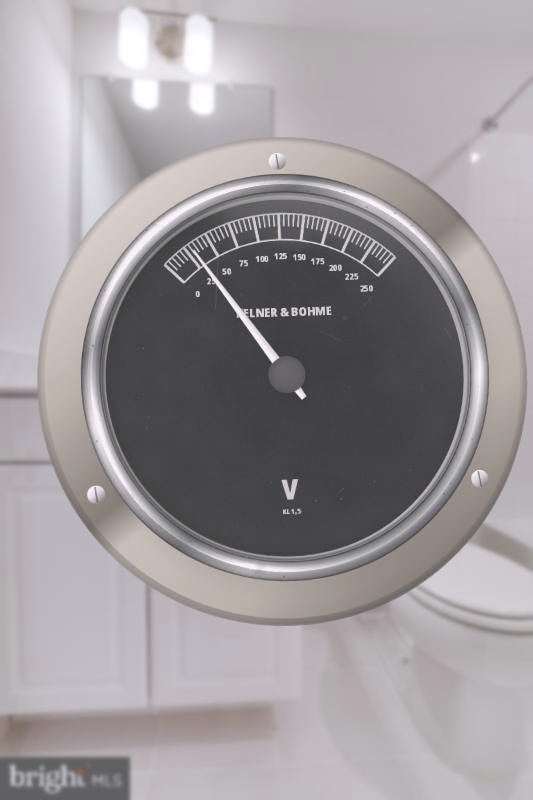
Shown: 30 V
